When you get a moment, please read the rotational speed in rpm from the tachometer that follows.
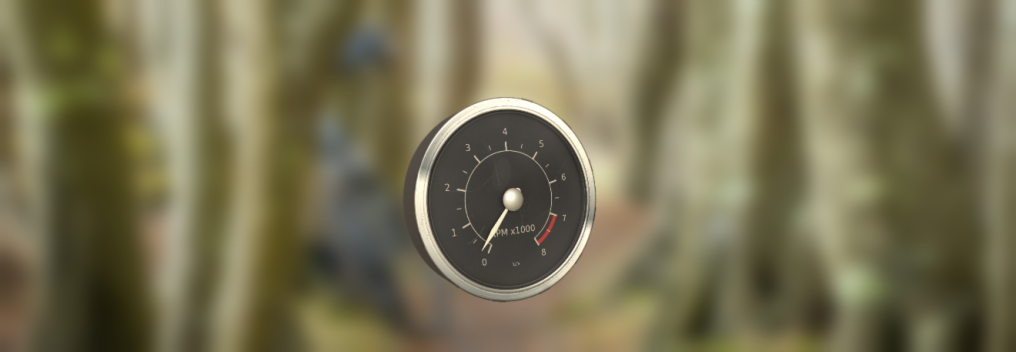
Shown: 250 rpm
